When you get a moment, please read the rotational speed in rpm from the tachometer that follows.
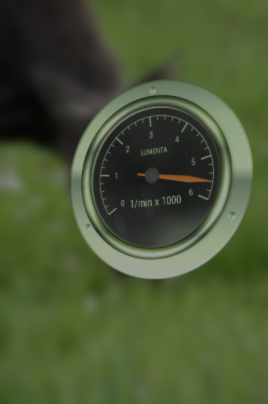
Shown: 5600 rpm
